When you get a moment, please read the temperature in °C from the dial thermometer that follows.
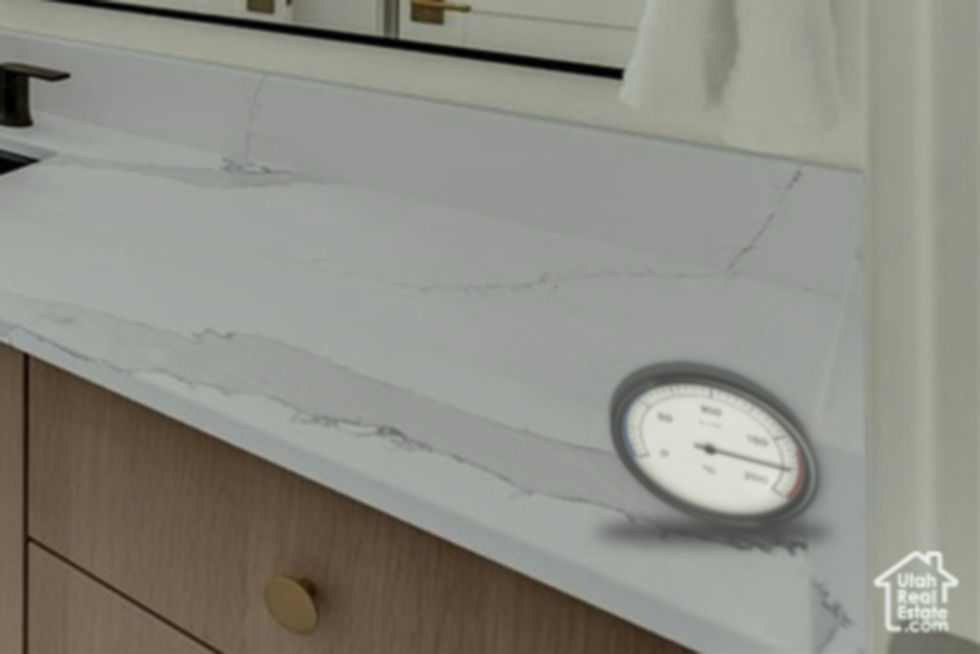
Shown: 175 °C
